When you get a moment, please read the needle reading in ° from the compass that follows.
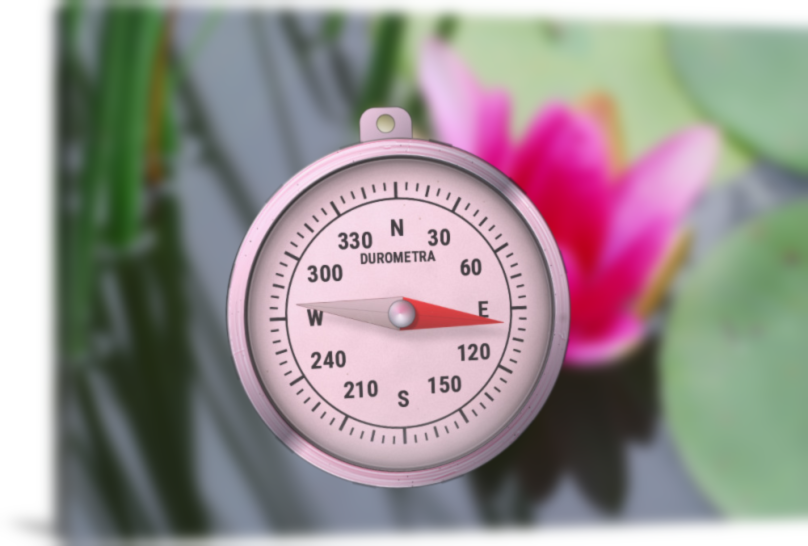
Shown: 97.5 °
